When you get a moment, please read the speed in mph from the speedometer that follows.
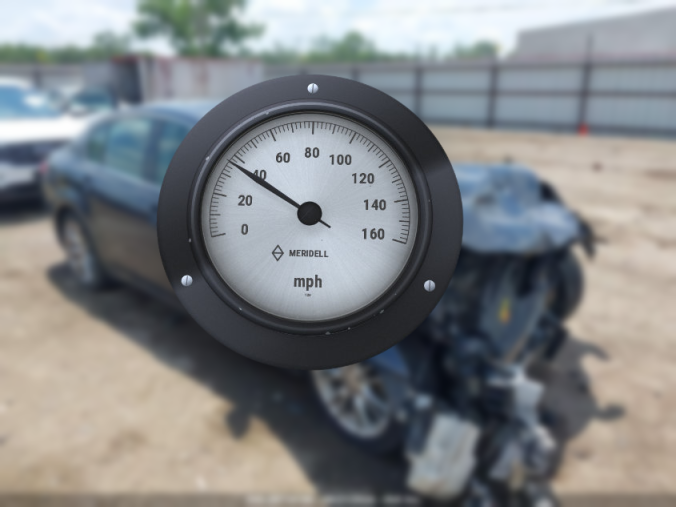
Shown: 36 mph
